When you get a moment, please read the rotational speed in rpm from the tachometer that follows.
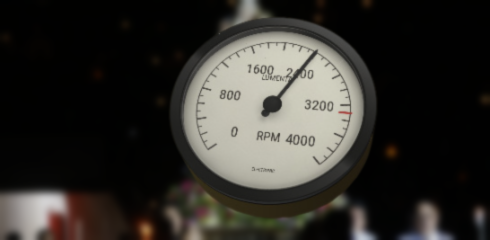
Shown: 2400 rpm
